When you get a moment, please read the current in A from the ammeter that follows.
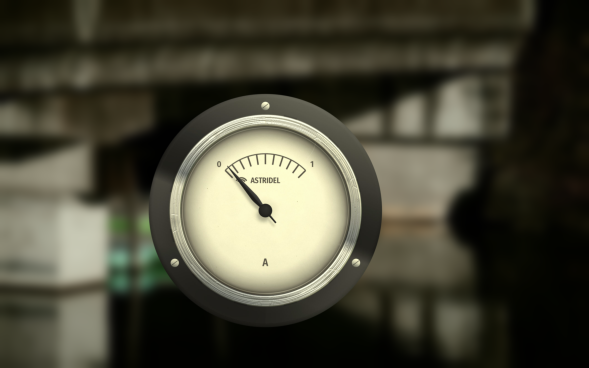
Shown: 0.05 A
